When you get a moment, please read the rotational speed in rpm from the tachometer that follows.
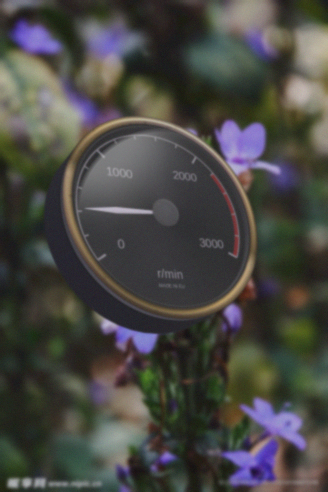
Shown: 400 rpm
